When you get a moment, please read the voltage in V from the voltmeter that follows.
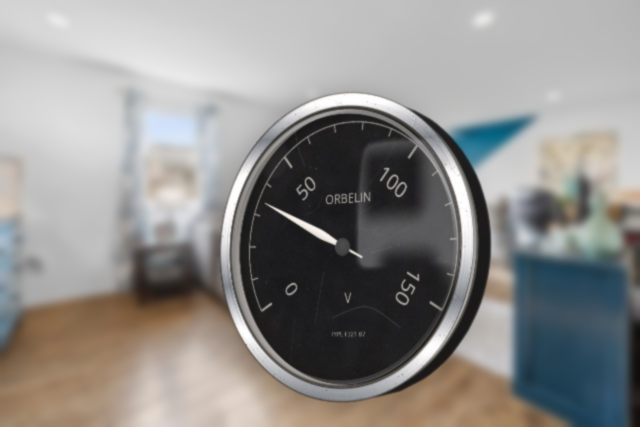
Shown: 35 V
